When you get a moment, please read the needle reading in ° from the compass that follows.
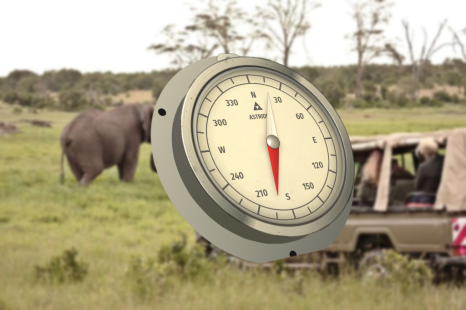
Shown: 195 °
